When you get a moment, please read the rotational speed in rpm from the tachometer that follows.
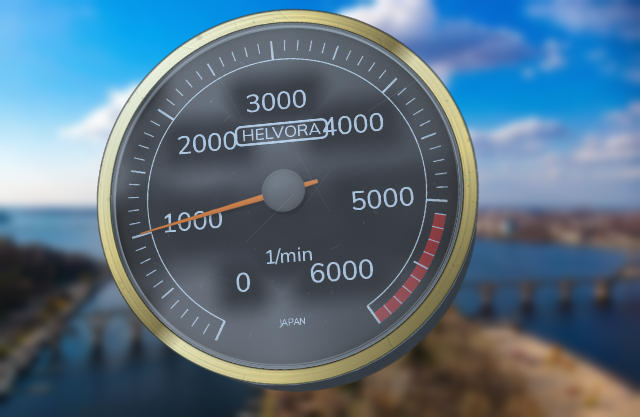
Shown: 1000 rpm
